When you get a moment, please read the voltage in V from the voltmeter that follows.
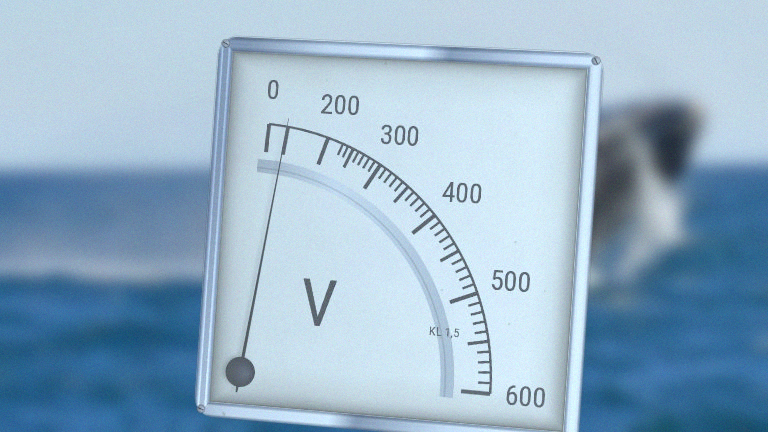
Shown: 100 V
